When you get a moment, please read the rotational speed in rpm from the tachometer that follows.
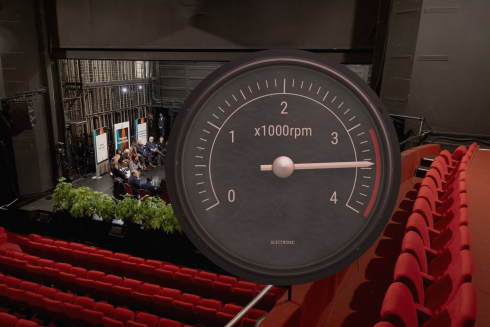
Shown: 3450 rpm
